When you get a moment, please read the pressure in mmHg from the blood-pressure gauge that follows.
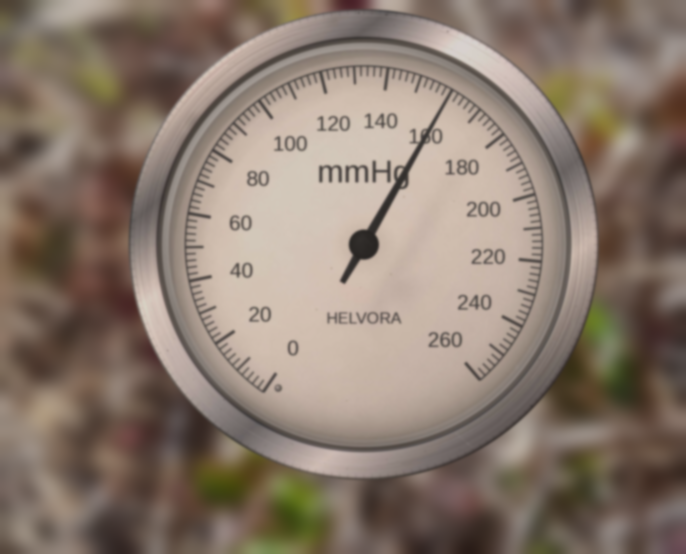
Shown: 160 mmHg
